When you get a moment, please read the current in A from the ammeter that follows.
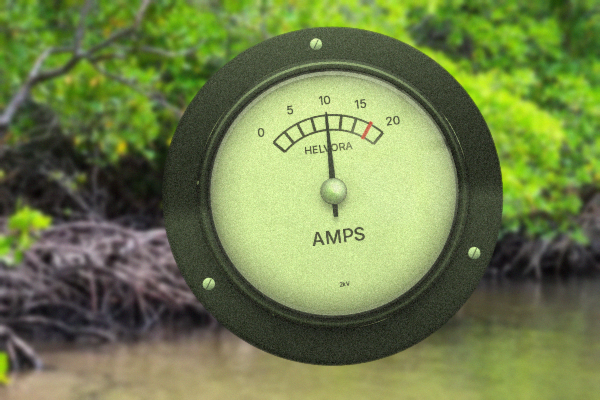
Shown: 10 A
